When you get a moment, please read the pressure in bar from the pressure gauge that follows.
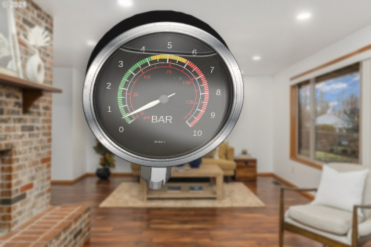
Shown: 0.5 bar
